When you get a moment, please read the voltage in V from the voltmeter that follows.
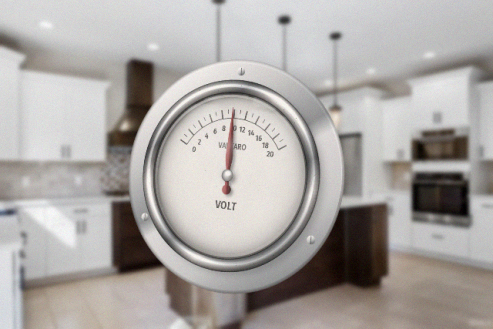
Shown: 10 V
